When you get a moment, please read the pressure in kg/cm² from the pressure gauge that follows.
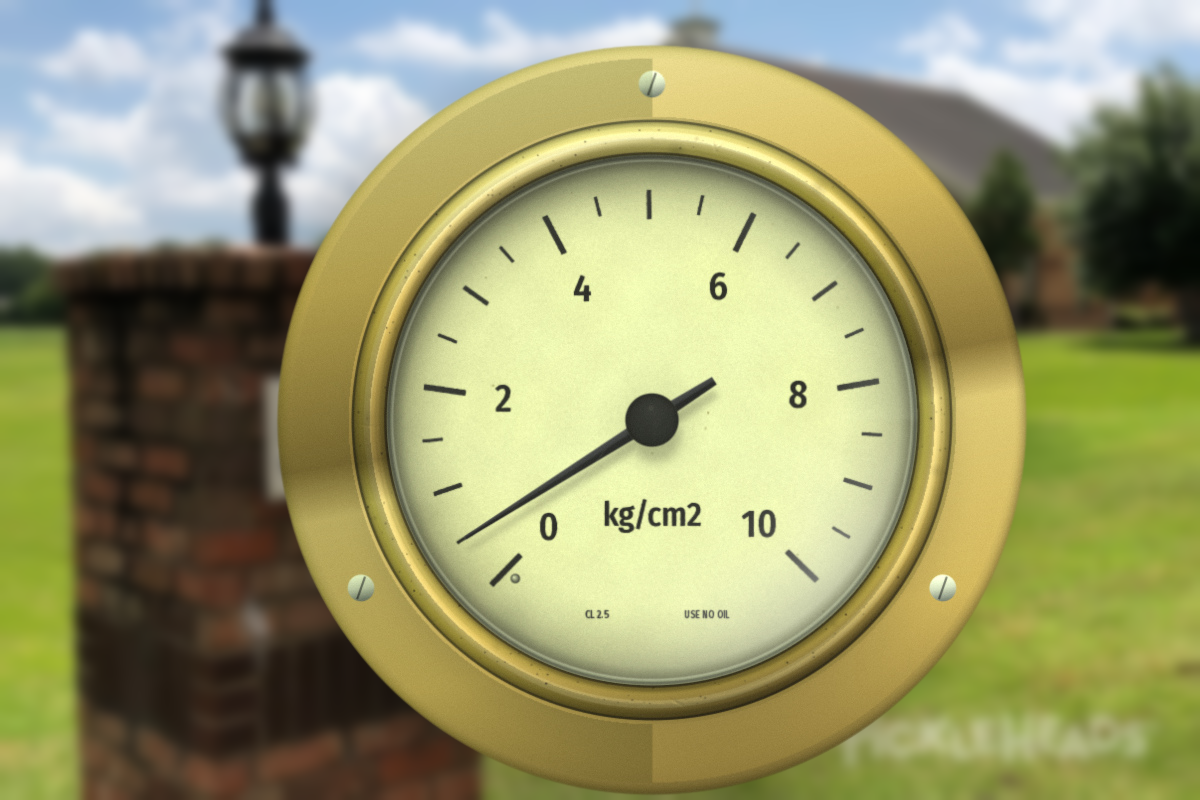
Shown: 0.5 kg/cm²
